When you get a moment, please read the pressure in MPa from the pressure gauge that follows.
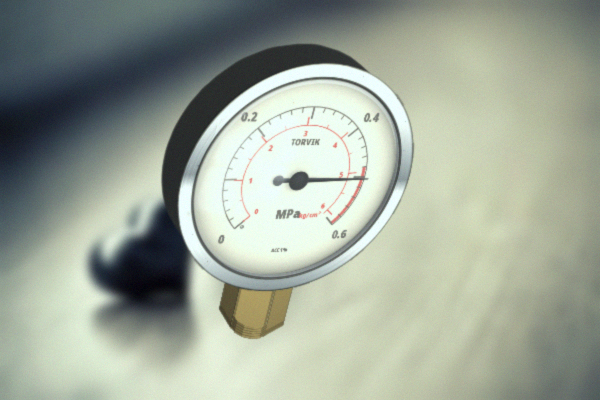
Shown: 0.5 MPa
